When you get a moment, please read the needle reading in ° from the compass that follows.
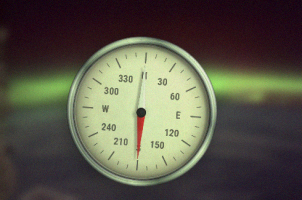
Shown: 180 °
